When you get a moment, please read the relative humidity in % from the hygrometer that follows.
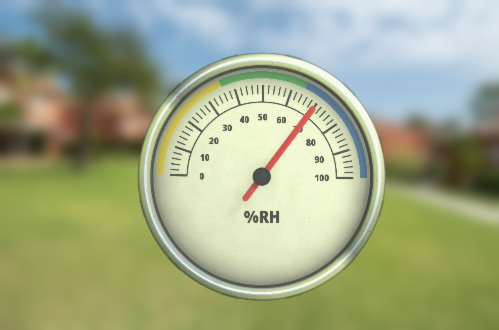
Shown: 70 %
